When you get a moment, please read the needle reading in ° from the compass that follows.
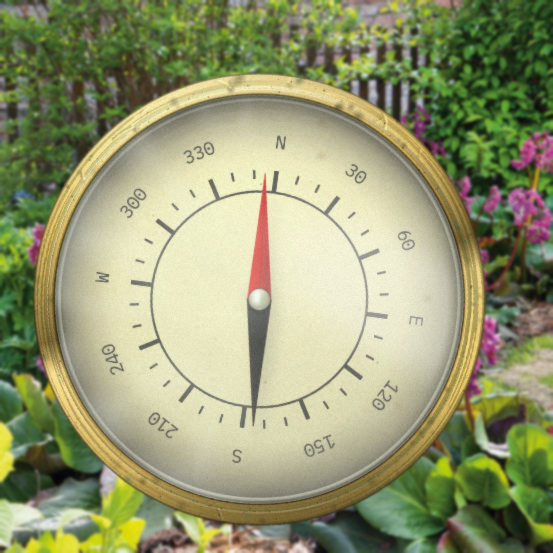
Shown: 355 °
